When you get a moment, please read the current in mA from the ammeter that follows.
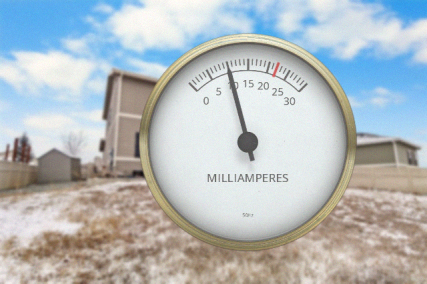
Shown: 10 mA
